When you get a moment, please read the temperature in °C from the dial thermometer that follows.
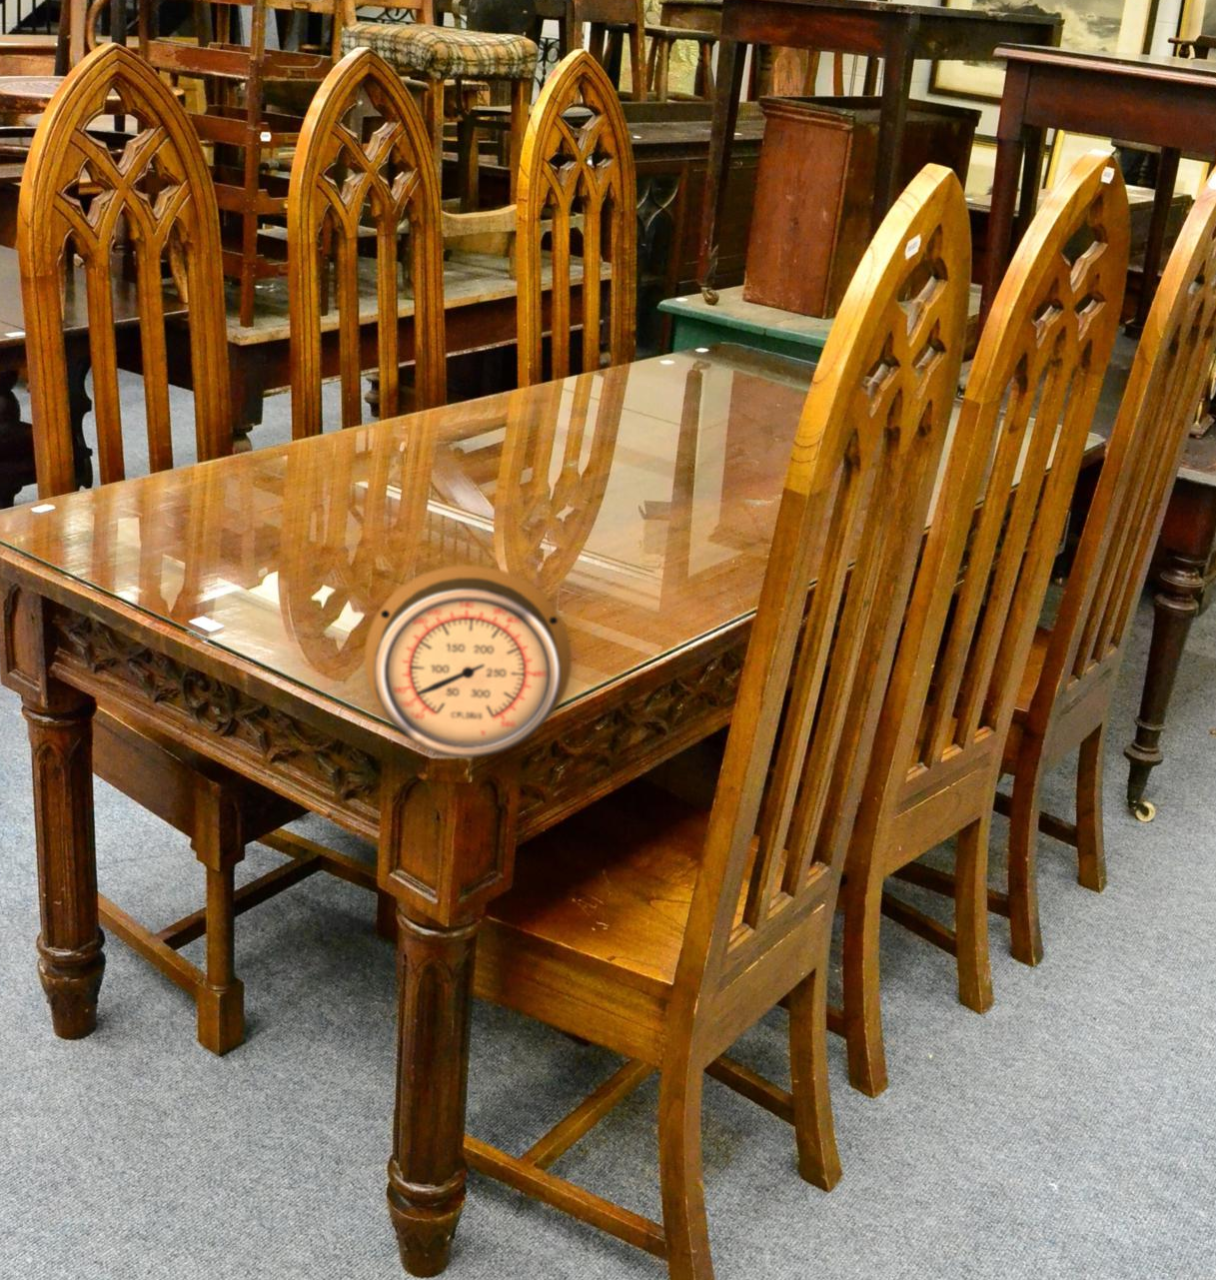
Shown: 75 °C
